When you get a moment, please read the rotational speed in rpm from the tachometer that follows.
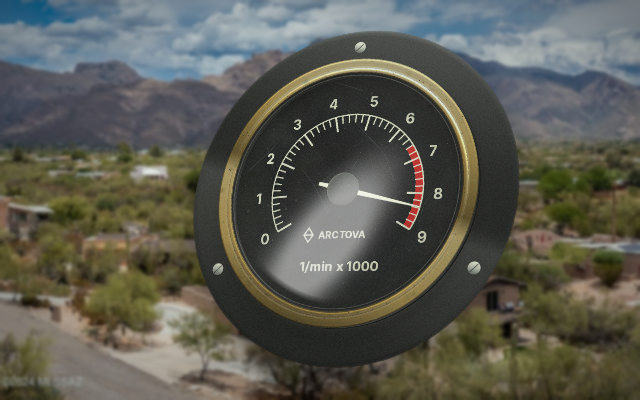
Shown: 8400 rpm
